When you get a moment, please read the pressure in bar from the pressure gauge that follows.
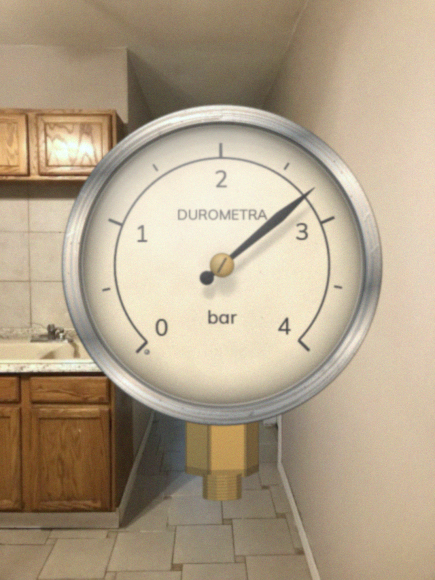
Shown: 2.75 bar
